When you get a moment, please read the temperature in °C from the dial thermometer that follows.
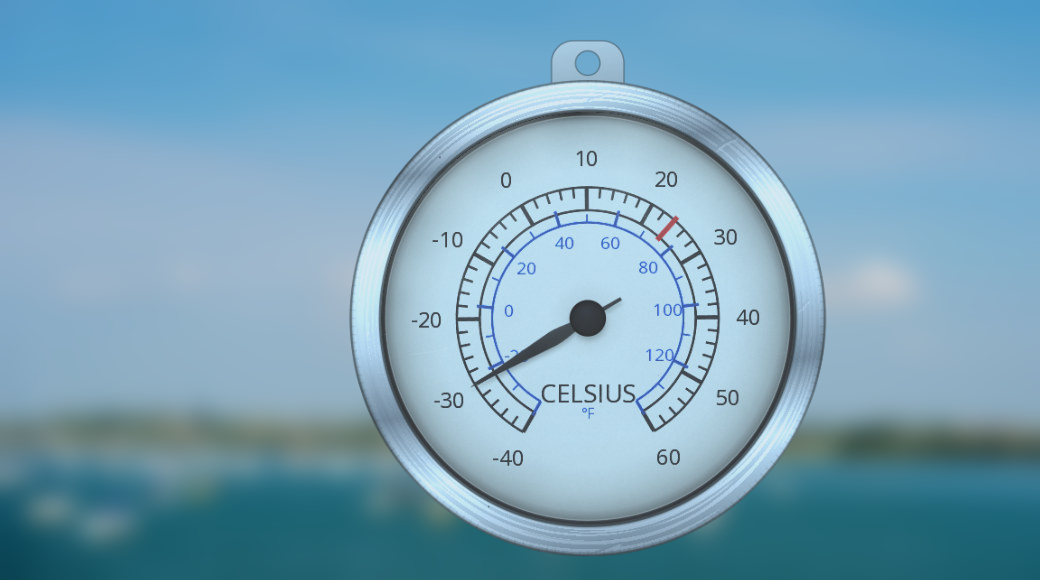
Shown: -30 °C
